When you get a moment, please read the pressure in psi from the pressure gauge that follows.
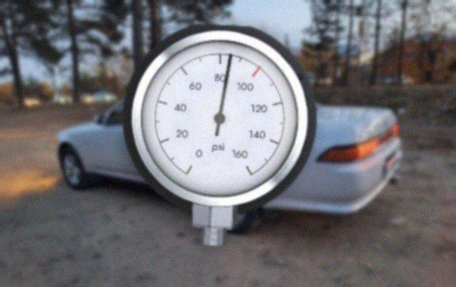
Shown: 85 psi
